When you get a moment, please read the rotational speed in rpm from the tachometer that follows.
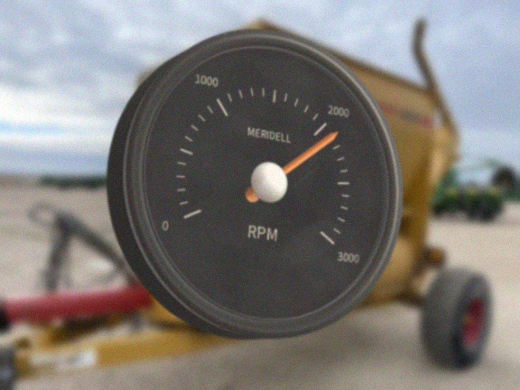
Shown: 2100 rpm
